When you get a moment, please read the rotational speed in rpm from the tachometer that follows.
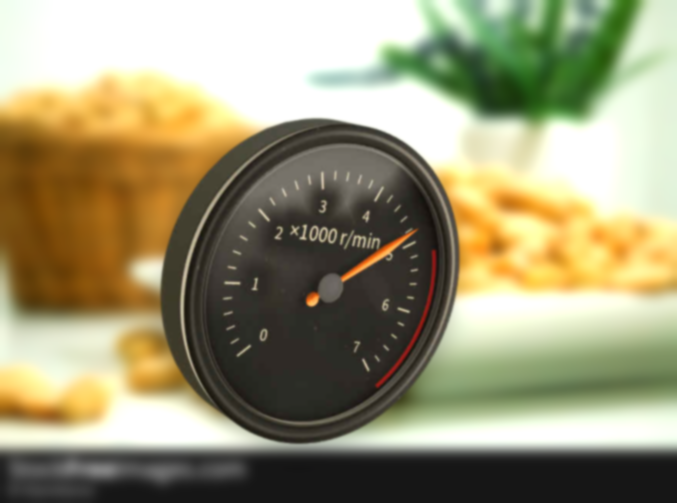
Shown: 4800 rpm
